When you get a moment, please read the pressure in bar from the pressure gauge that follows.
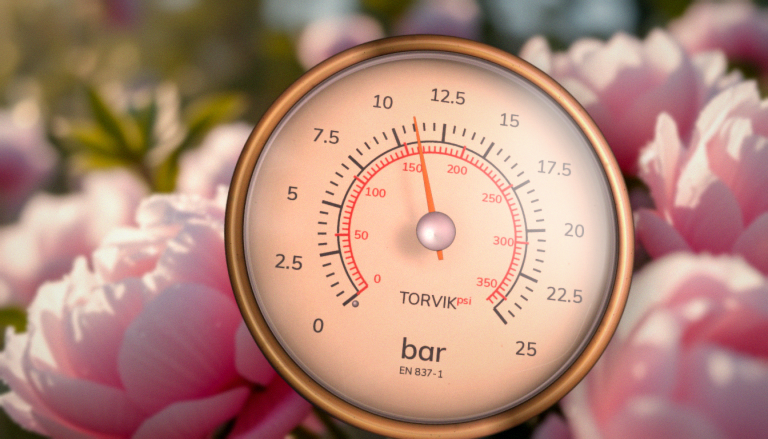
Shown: 11 bar
